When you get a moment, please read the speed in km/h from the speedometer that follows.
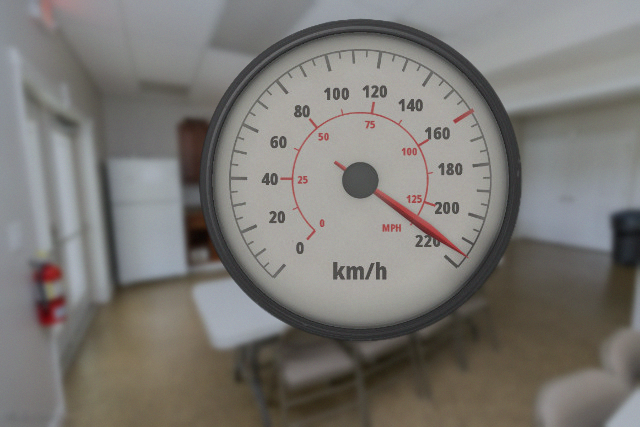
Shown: 215 km/h
